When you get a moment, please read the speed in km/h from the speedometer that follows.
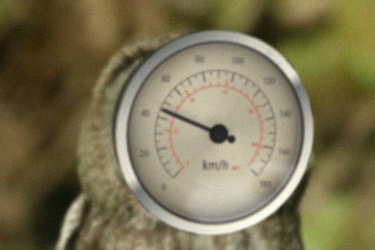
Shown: 45 km/h
